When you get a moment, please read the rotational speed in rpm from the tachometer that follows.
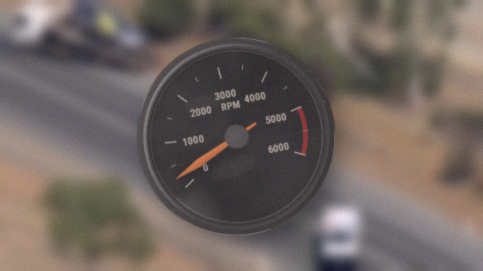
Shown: 250 rpm
